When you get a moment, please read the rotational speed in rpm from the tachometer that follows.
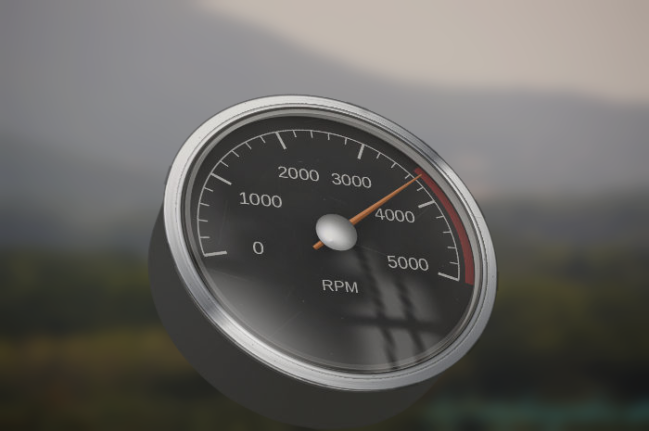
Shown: 3700 rpm
